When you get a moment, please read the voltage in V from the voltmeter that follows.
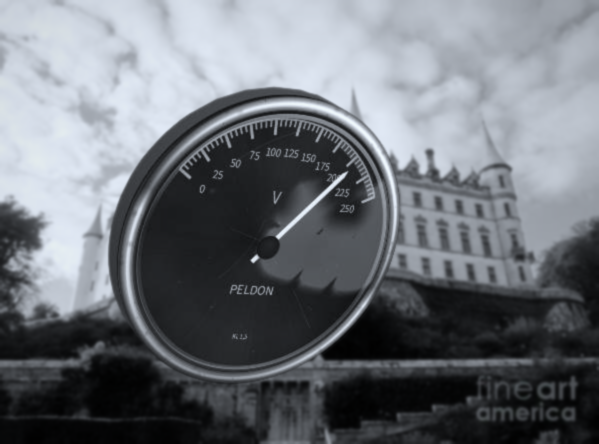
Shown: 200 V
